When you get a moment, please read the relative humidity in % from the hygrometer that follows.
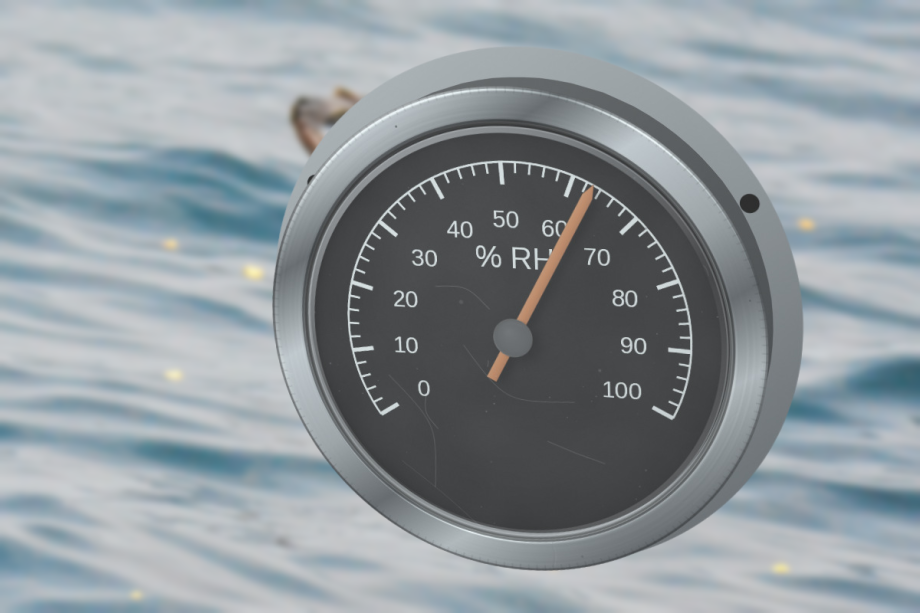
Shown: 63 %
